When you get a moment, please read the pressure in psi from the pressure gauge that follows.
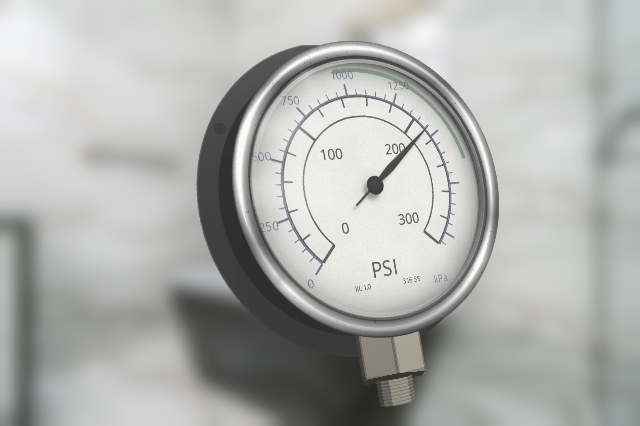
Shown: 210 psi
